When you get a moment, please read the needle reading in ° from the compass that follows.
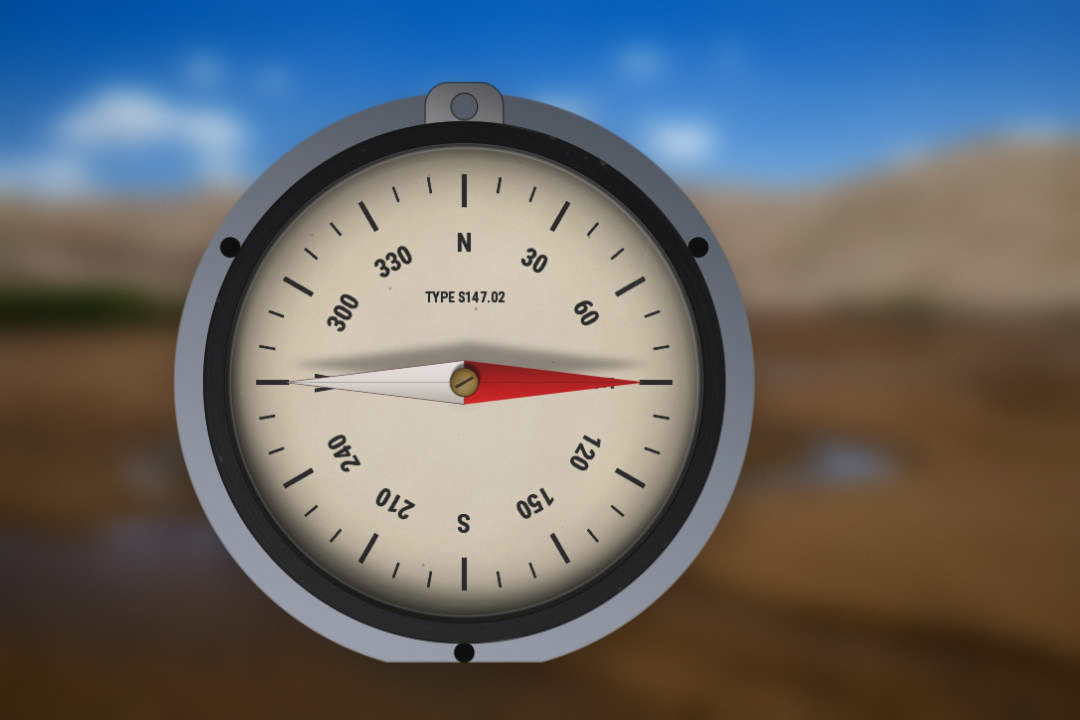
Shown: 90 °
